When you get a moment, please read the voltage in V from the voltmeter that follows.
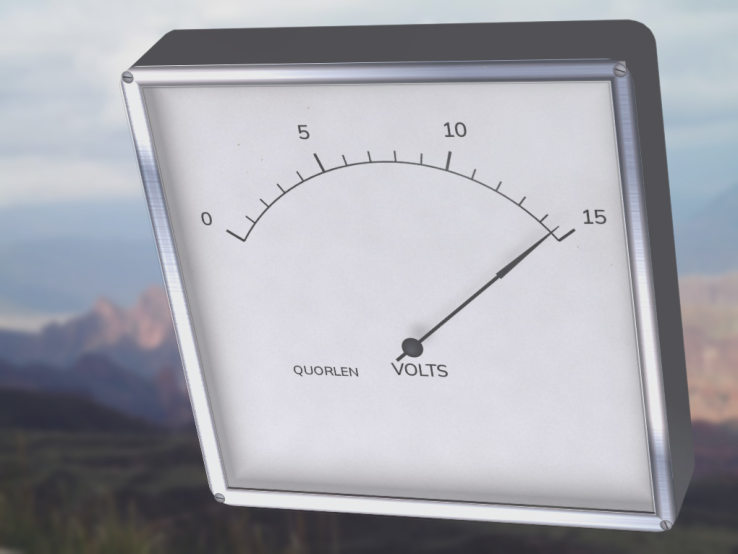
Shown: 14.5 V
